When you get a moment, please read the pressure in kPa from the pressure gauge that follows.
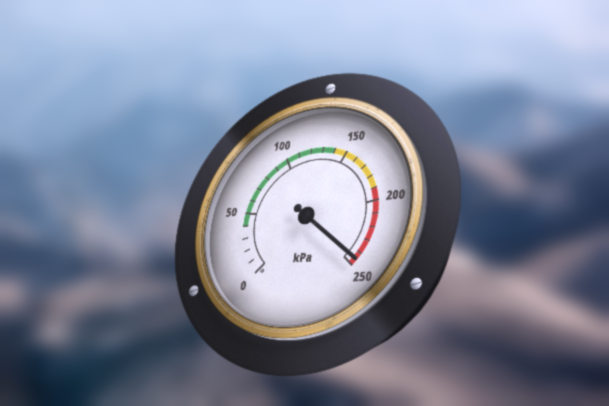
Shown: 245 kPa
